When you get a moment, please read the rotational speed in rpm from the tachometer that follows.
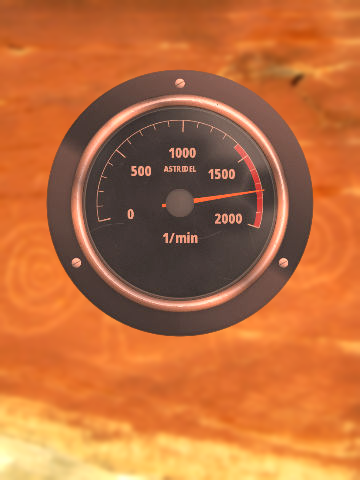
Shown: 1750 rpm
